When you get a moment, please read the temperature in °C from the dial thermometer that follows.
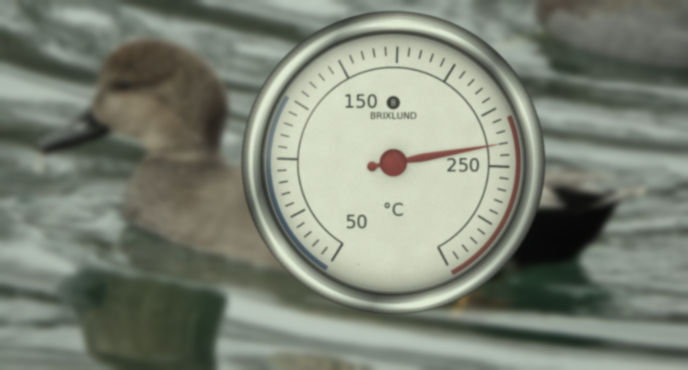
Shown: 240 °C
